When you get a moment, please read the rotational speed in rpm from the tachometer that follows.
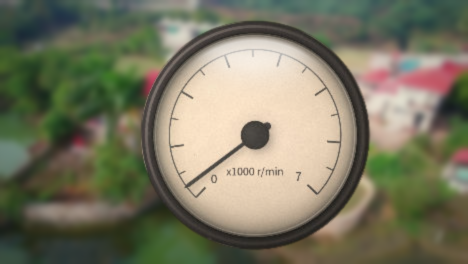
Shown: 250 rpm
